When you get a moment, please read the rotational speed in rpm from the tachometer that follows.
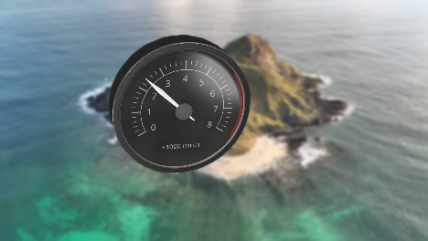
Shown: 2400 rpm
